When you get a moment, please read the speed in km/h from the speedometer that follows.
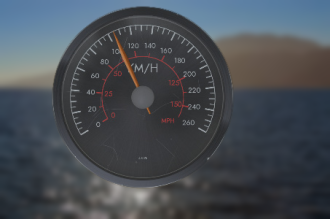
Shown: 105 km/h
